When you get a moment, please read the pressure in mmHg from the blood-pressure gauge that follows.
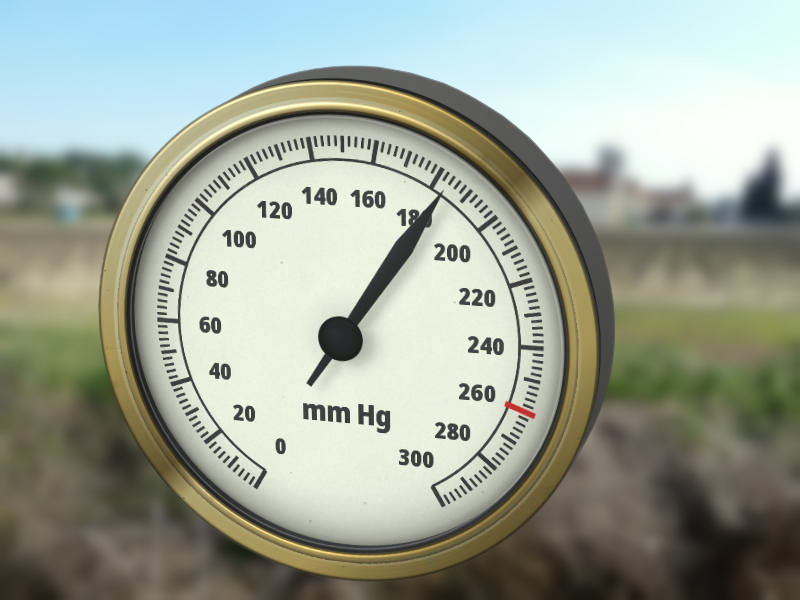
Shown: 184 mmHg
